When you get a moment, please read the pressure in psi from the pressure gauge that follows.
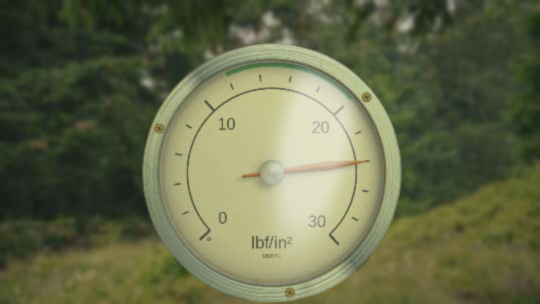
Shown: 24 psi
